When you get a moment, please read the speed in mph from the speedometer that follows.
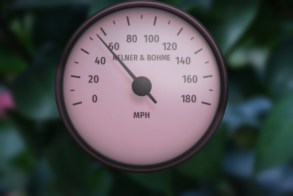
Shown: 55 mph
